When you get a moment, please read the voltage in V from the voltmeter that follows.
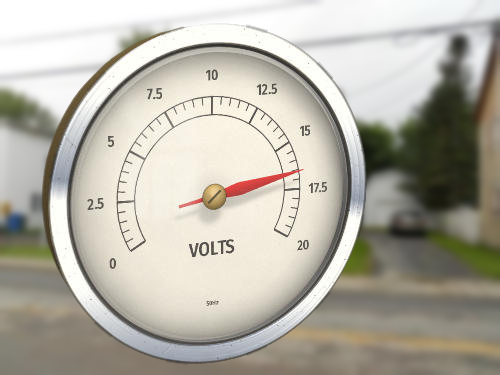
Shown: 16.5 V
